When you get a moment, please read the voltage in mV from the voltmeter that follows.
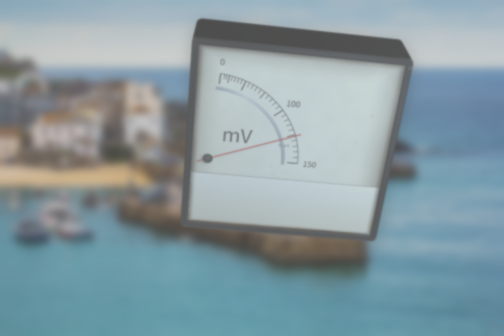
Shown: 125 mV
